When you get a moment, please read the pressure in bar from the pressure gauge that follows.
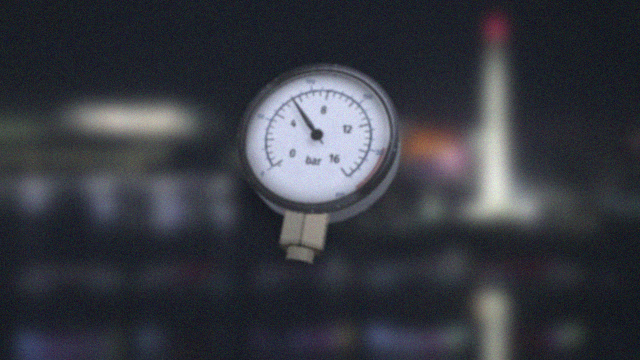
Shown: 5.5 bar
